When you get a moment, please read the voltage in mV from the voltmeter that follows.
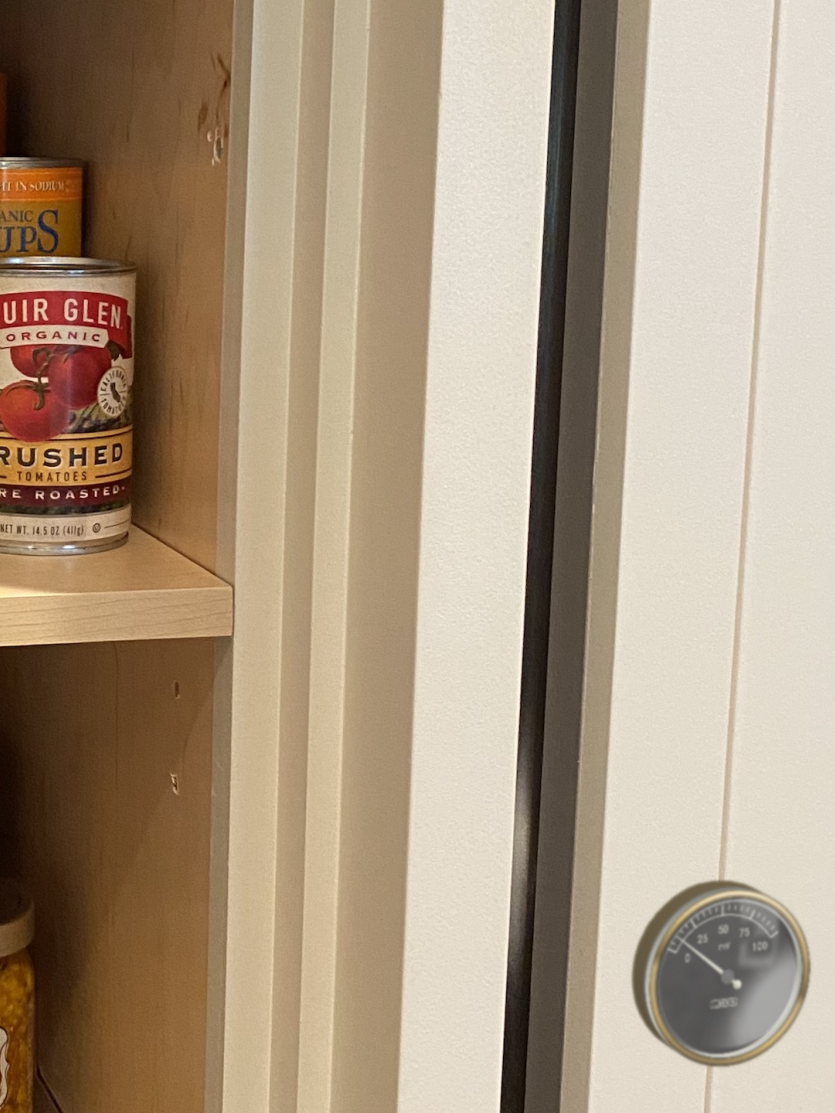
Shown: 10 mV
